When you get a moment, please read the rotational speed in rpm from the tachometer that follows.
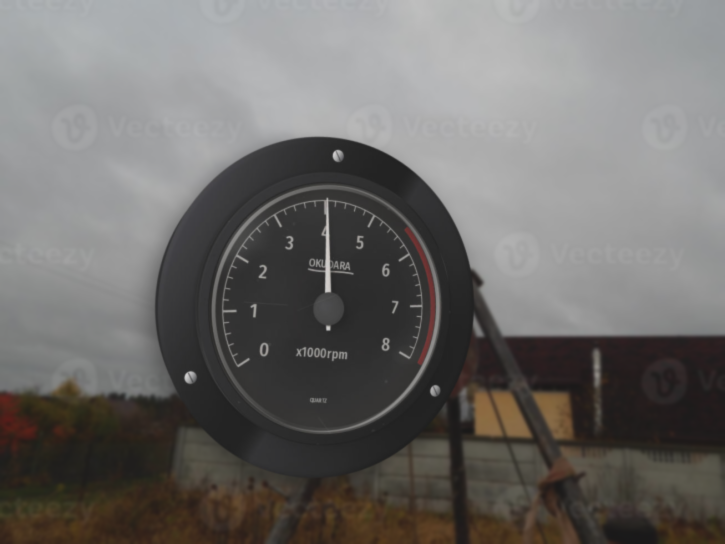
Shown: 4000 rpm
